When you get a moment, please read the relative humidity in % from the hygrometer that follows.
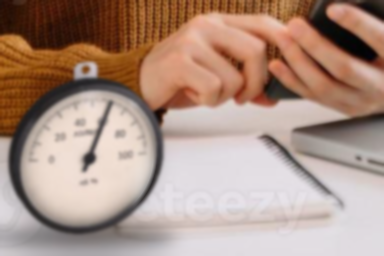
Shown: 60 %
